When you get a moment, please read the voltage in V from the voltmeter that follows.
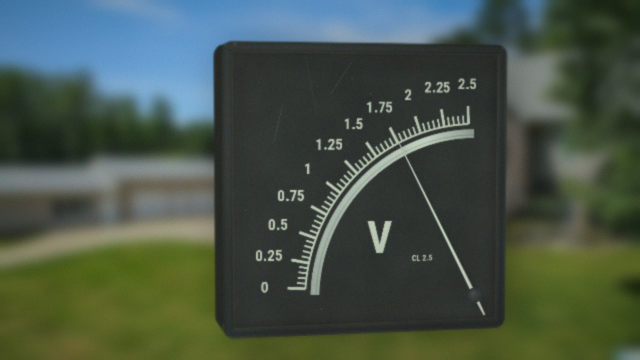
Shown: 1.75 V
